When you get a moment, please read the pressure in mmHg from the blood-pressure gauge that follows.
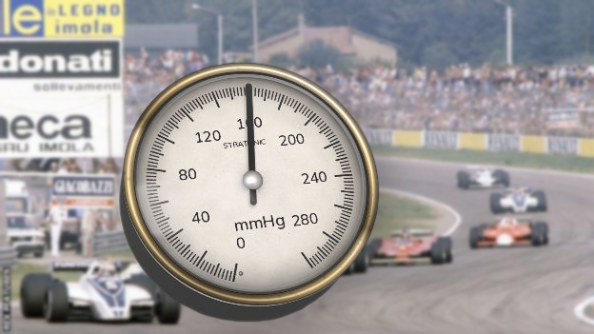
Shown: 160 mmHg
